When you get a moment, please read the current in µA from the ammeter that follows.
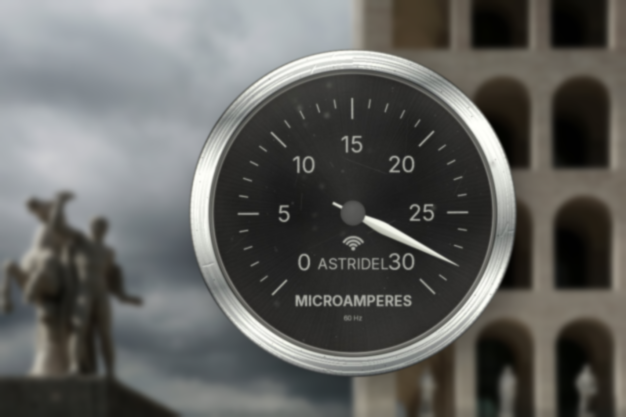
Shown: 28 µA
